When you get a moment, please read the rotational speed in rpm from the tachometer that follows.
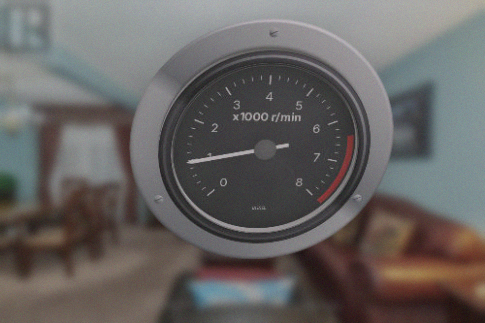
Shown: 1000 rpm
